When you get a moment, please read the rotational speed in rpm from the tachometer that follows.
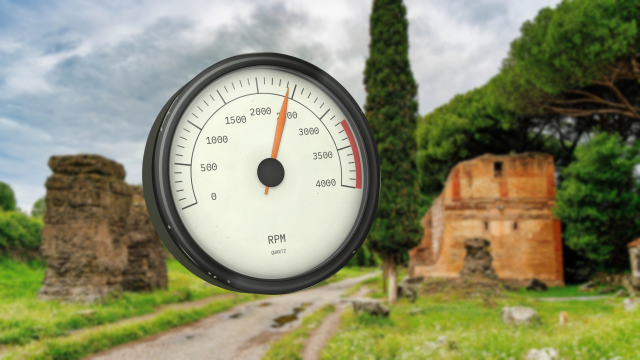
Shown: 2400 rpm
